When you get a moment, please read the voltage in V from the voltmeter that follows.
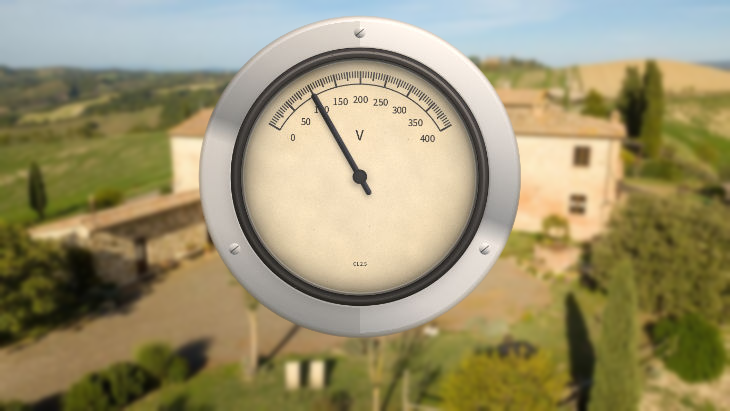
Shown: 100 V
